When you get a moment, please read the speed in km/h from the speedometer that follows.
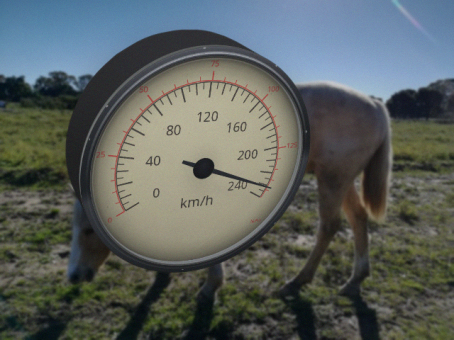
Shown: 230 km/h
